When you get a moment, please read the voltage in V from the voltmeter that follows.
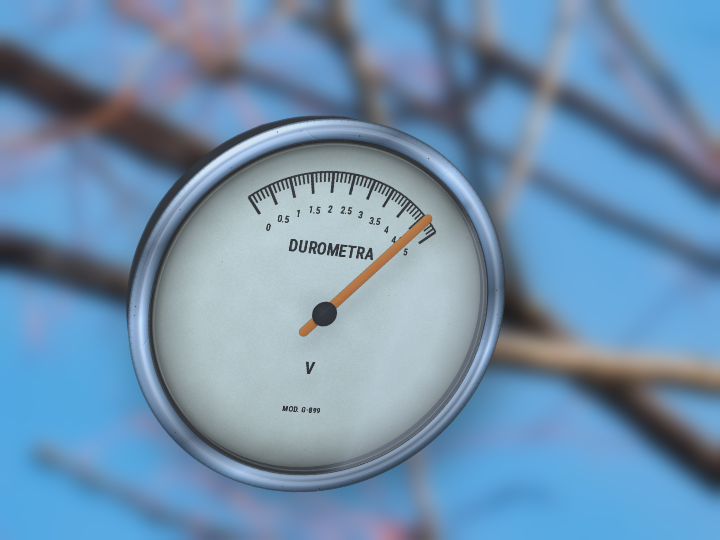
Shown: 4.5 V
